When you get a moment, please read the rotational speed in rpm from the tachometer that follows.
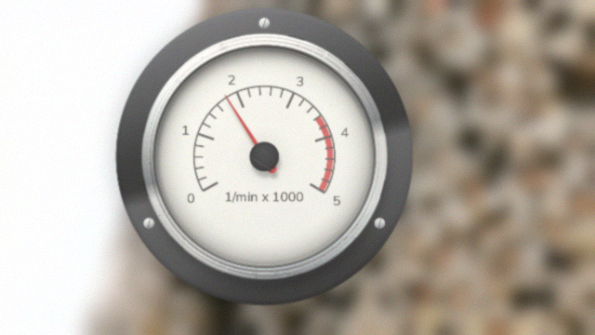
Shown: 1800 rpm
